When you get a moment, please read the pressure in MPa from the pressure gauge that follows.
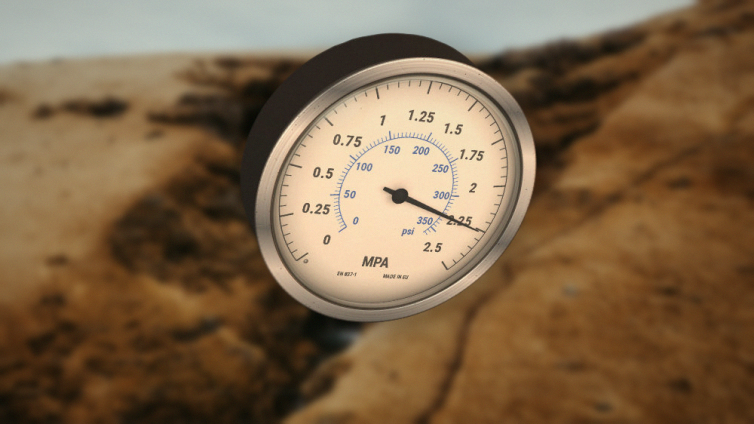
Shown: 2.25 MPa
